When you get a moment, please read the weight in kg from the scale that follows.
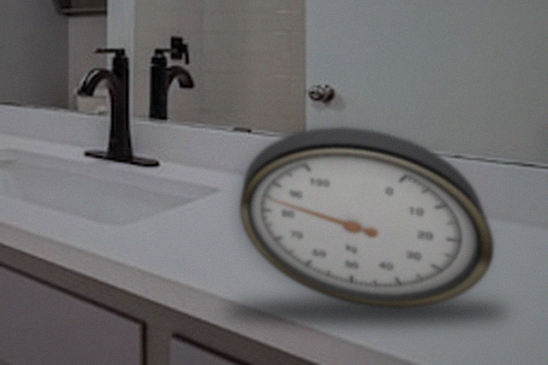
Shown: 85 kg
